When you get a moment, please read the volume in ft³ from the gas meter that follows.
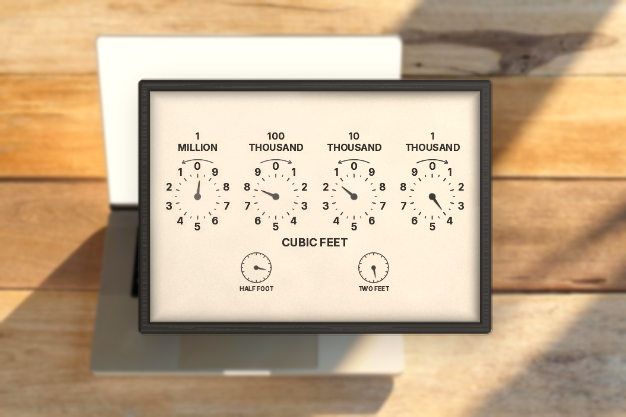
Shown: 981400 ft³
